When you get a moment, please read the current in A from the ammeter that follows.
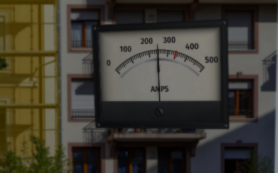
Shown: 250 A
